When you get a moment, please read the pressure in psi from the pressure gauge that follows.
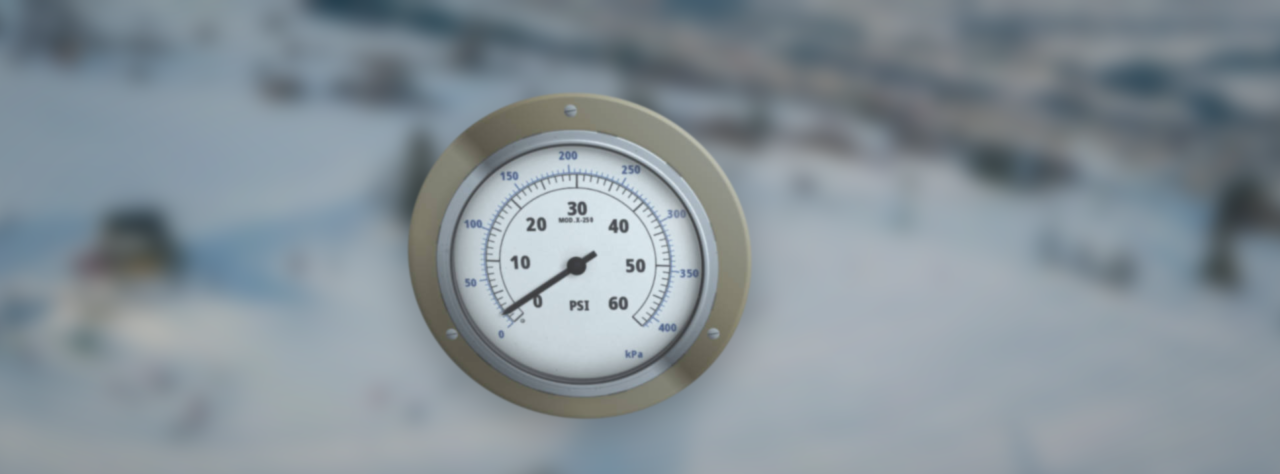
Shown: 2 psi
